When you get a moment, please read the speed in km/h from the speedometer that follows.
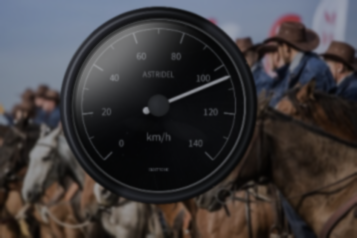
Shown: 105 km/h
